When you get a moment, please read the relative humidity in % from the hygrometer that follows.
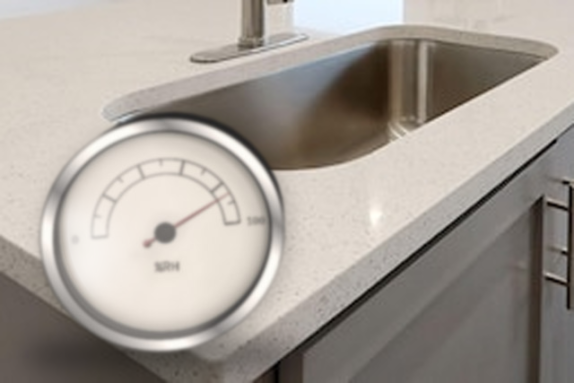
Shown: 85 %
